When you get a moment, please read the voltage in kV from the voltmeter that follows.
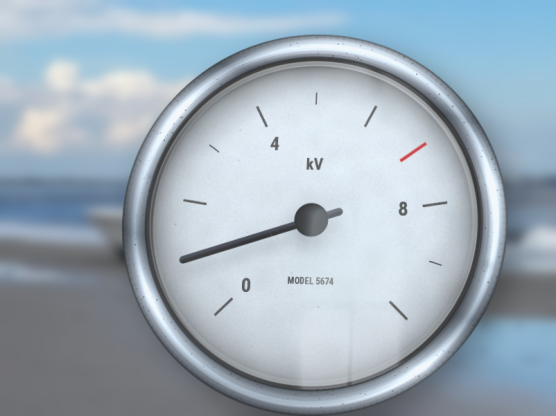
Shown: 1 kV
